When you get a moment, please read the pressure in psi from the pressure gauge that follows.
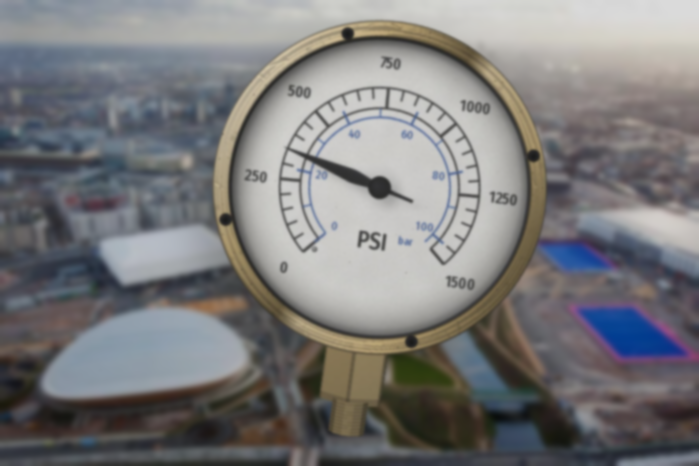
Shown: 350 psi
